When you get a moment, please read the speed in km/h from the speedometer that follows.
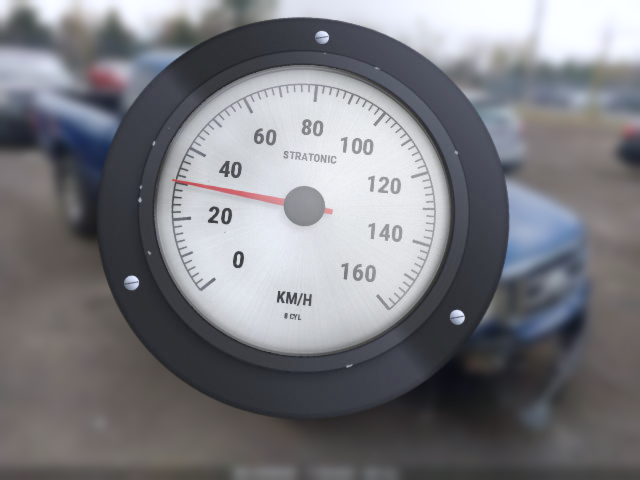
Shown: 30 km/h
